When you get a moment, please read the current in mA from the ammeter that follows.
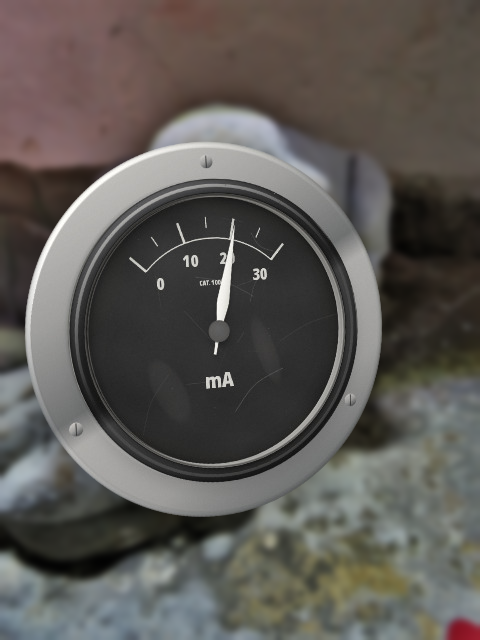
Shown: 20 mA
